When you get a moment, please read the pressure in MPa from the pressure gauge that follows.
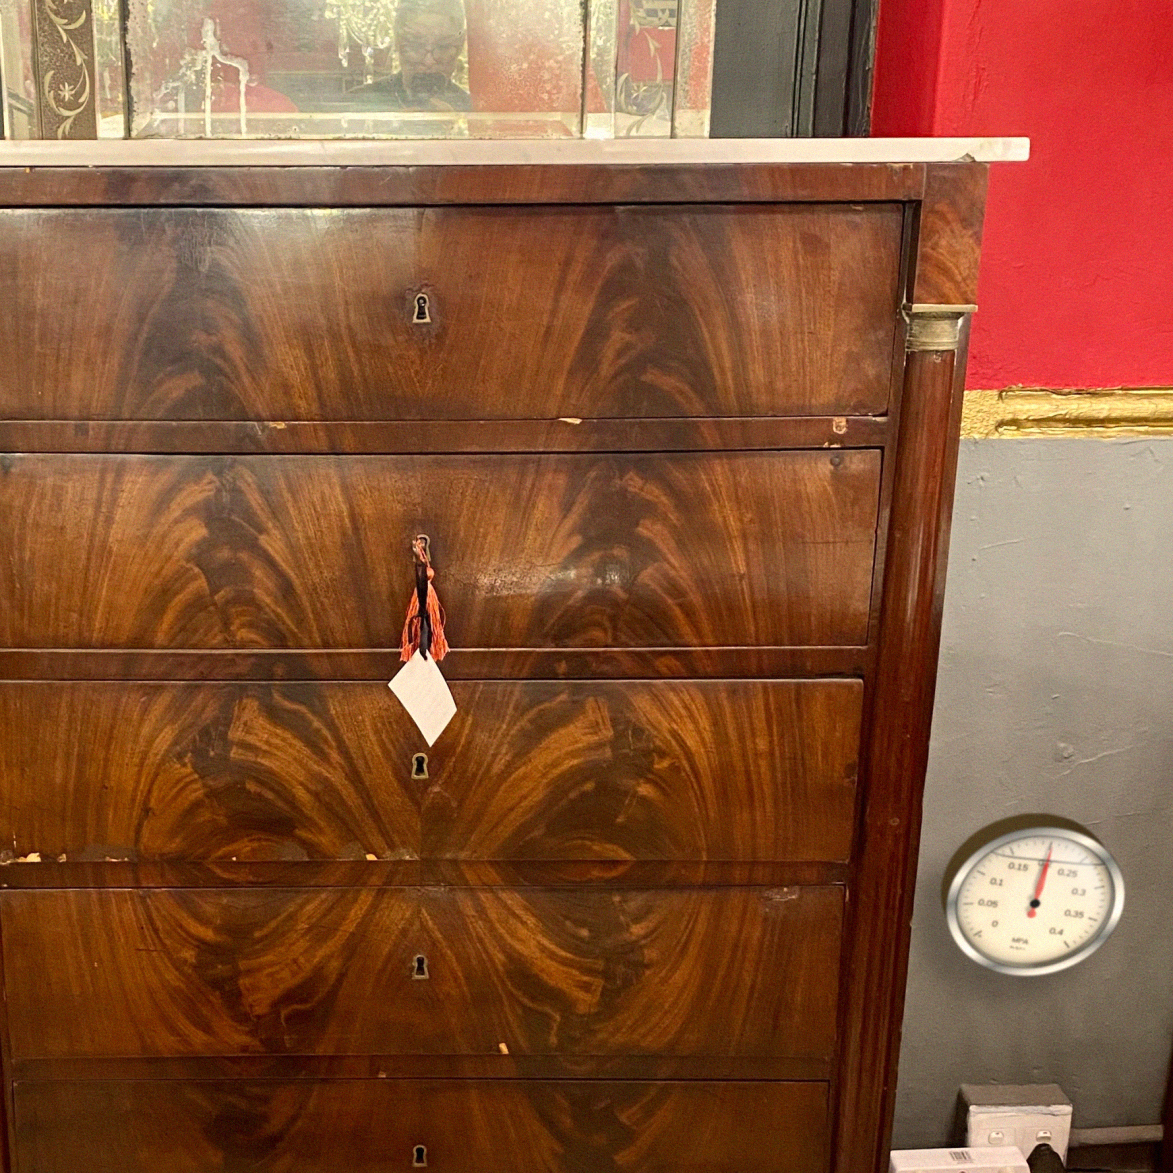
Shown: 0.2 MPa
